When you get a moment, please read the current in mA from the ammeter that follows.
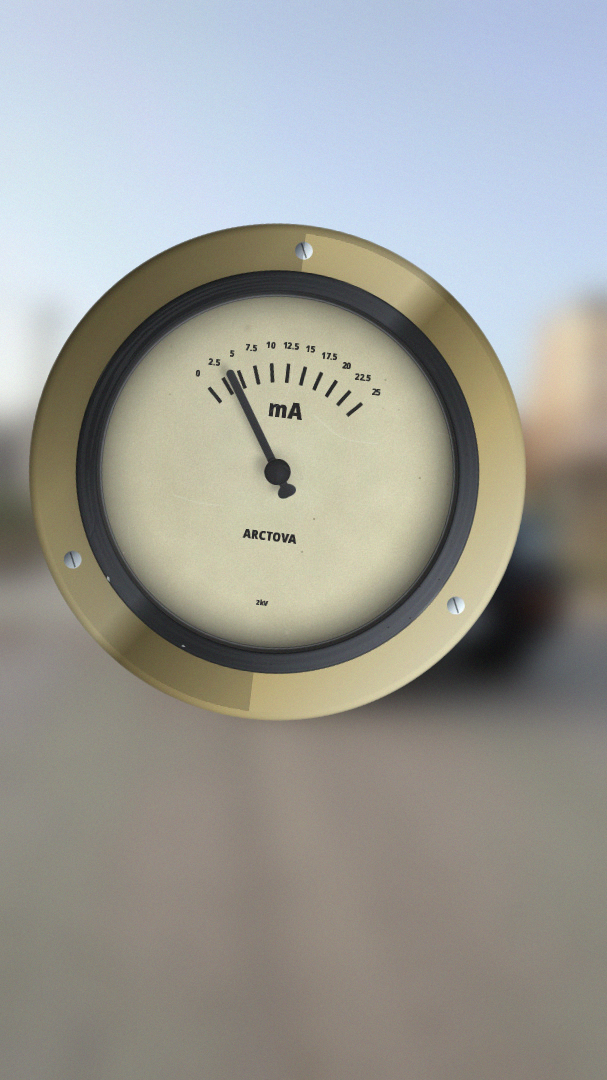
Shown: 3.75 mA
